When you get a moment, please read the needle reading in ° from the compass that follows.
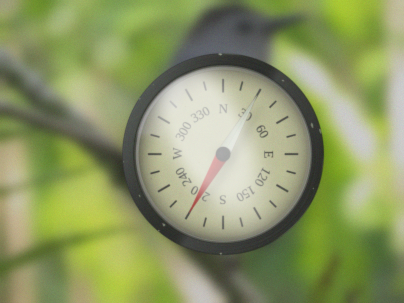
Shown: 210 °
